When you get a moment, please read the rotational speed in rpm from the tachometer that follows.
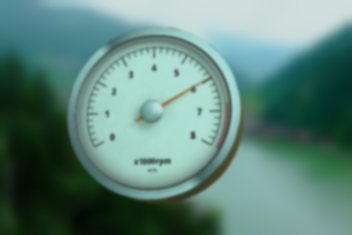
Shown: 6000 rpm
